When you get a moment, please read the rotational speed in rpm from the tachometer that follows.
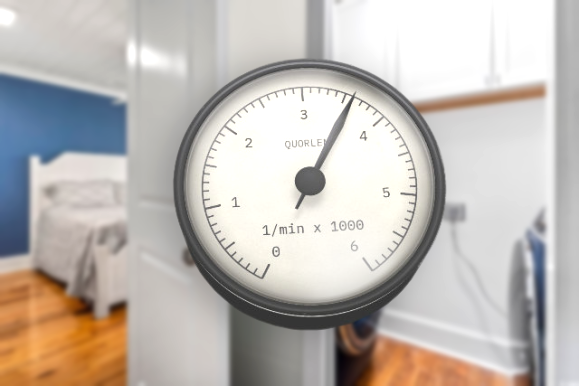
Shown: 3600 rpm
